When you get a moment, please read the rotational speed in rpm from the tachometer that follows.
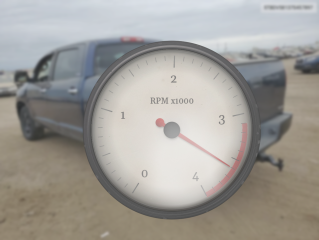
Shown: 3600 rpm
